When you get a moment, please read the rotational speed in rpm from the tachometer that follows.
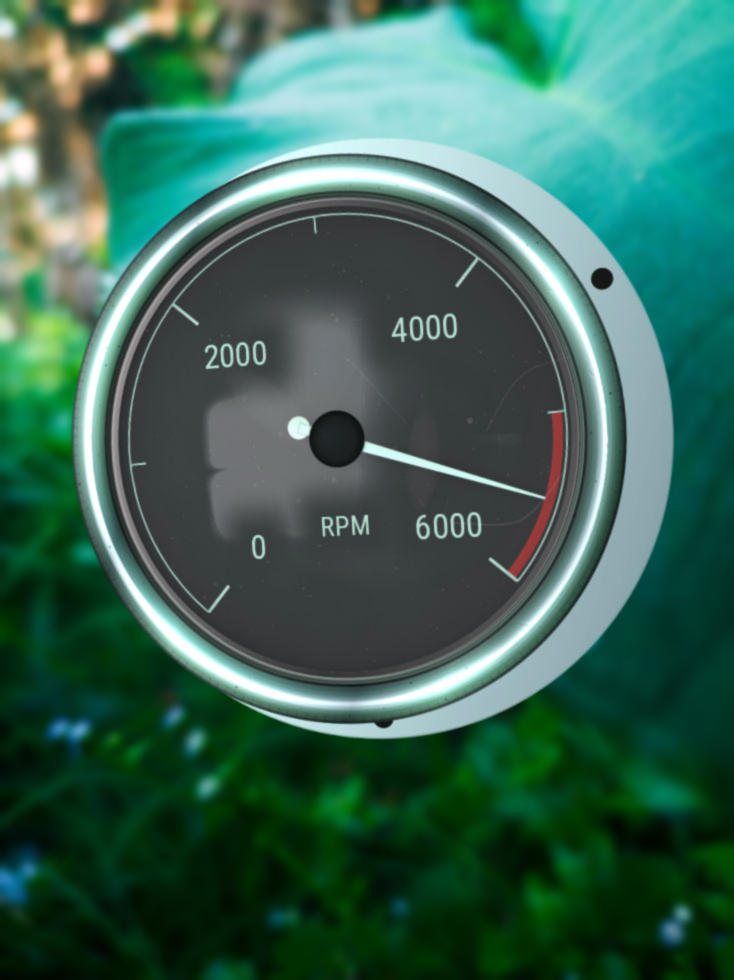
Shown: 5500 rpm
